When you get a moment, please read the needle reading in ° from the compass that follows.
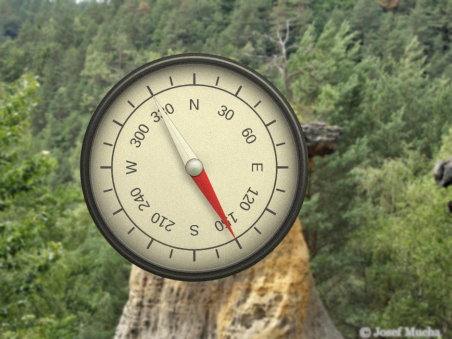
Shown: 150 °
